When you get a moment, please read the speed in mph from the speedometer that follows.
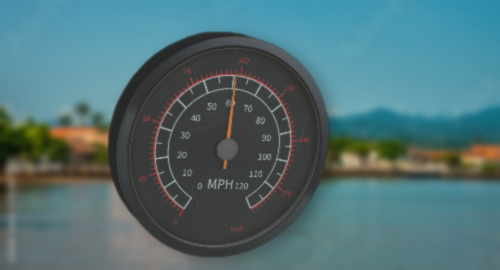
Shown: 60 mph
